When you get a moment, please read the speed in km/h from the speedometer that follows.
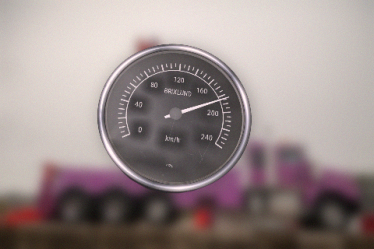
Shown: 185 km/h
